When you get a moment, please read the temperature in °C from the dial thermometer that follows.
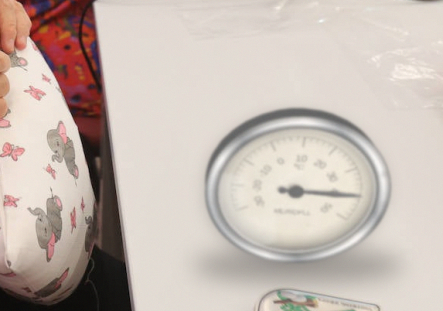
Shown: 40 °C
